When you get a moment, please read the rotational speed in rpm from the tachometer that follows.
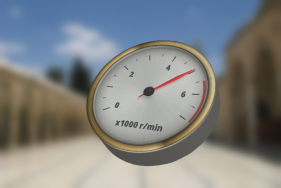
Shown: 5000 rpm
